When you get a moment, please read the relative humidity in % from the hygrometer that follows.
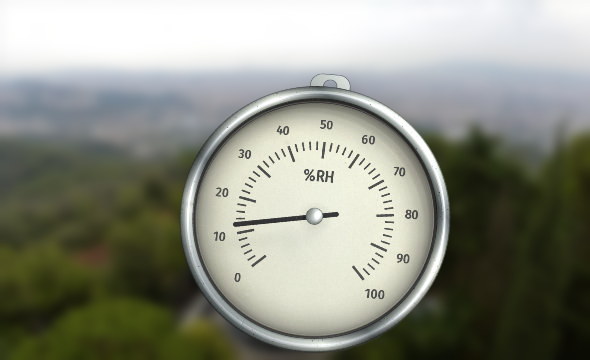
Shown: 12 %
